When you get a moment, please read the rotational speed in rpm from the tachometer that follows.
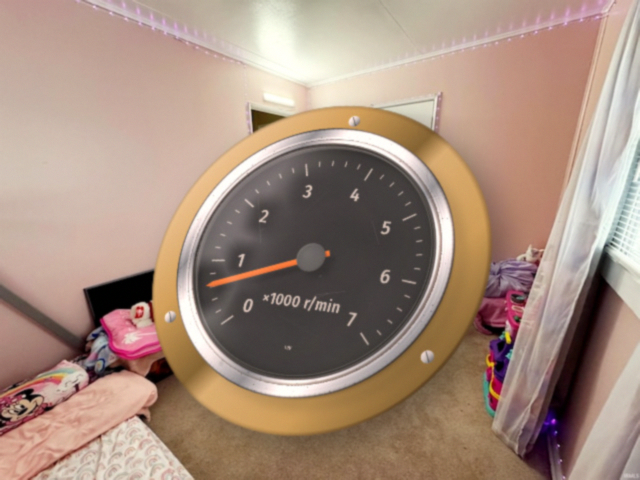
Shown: 600 rpm
